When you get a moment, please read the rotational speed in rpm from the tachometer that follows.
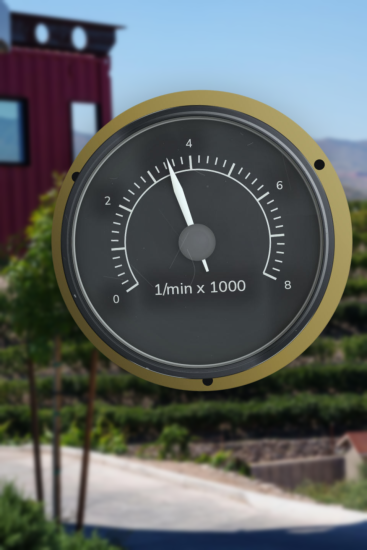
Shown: 3500 rpm
